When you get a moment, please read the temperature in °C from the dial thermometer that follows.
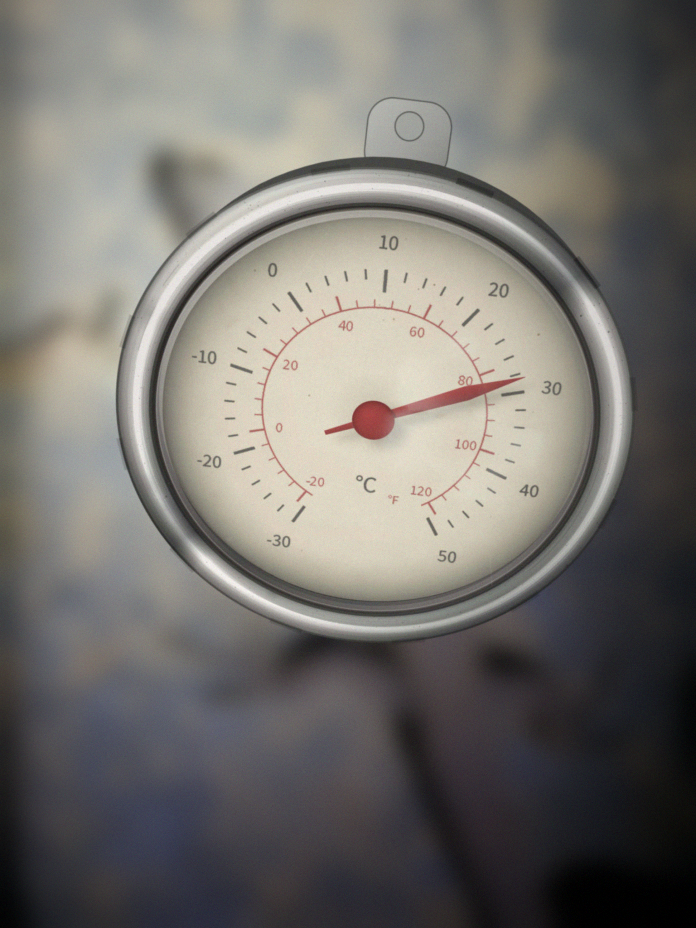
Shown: 28 °C
